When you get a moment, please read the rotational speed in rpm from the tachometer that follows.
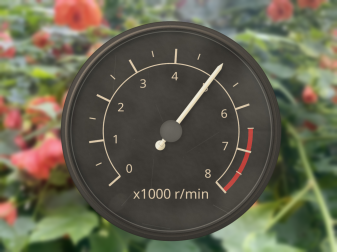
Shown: 5000 rpm
